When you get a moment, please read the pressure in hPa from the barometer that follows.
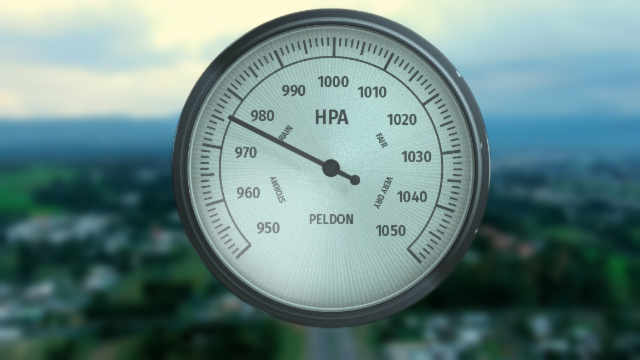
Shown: 976 hPa
